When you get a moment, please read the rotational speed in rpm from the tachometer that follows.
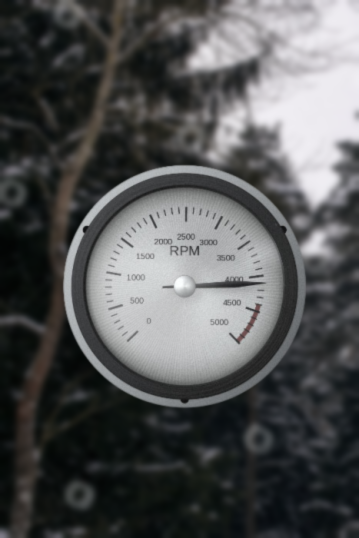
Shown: 4100 rpm
